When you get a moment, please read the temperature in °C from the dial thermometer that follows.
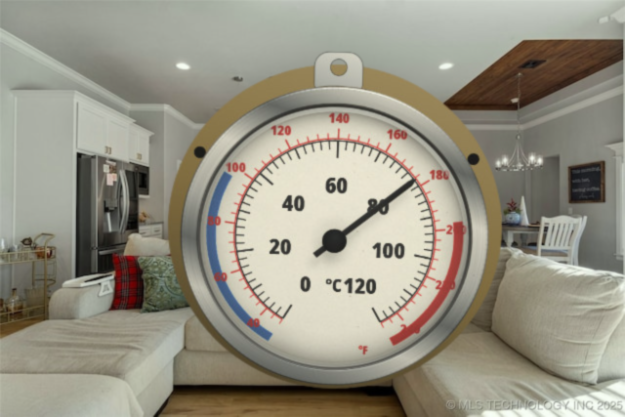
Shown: 80 °C
